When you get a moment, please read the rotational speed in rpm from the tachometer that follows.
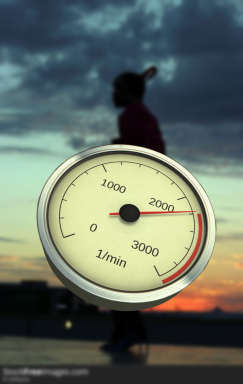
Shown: 2200 rpm
